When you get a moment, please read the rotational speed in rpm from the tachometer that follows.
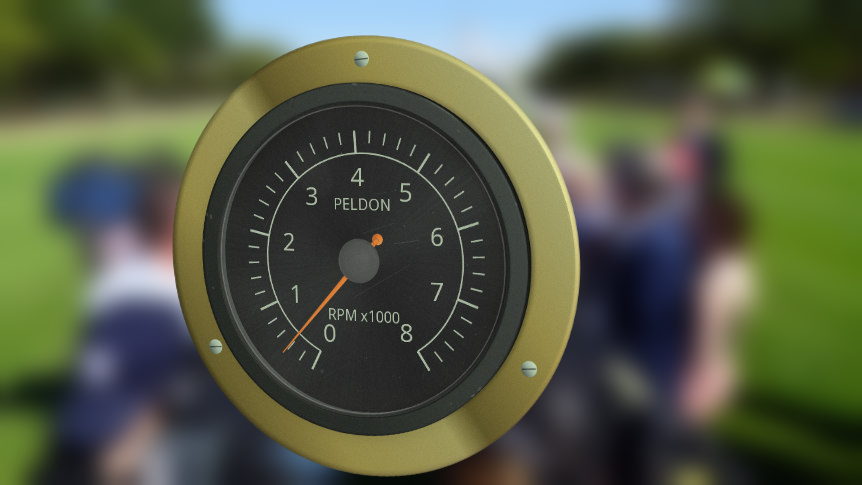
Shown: 400 rpm
